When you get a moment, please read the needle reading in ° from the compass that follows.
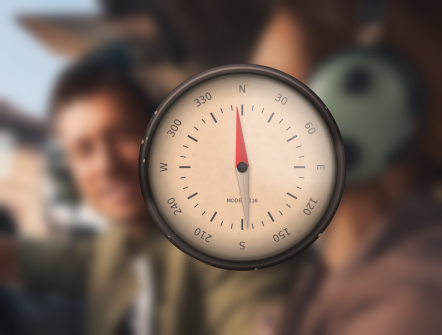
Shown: 355 °
